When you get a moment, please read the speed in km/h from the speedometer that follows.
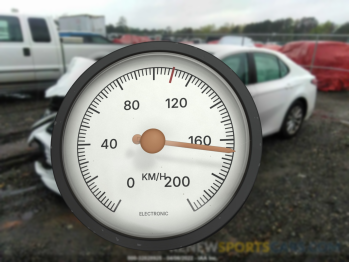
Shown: 166 km/h
